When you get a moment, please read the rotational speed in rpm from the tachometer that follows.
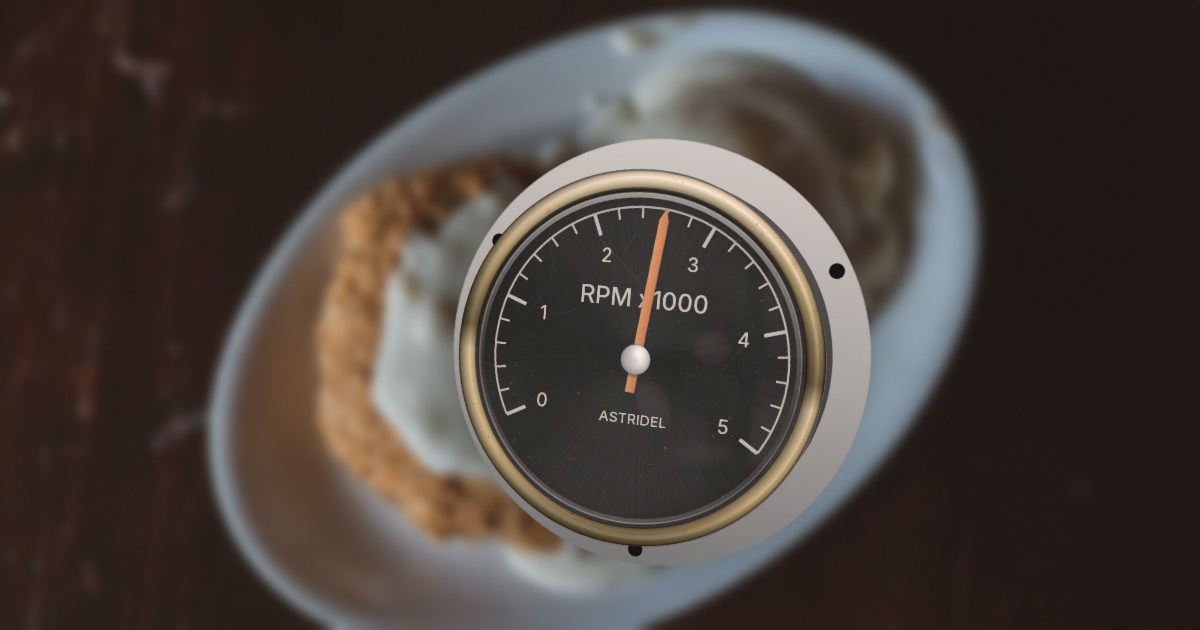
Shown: 2600 rpm
